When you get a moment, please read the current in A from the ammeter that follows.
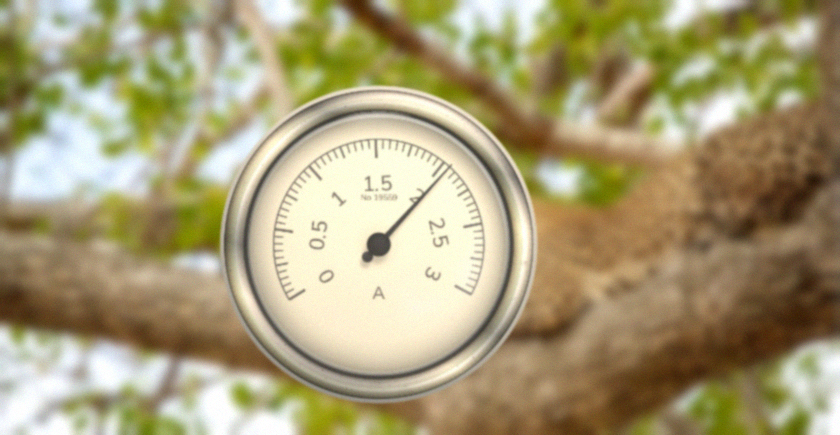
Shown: 2.05 A
